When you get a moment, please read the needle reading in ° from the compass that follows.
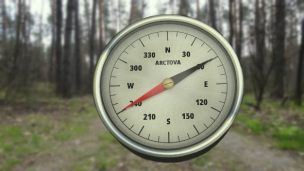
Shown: 240 °
